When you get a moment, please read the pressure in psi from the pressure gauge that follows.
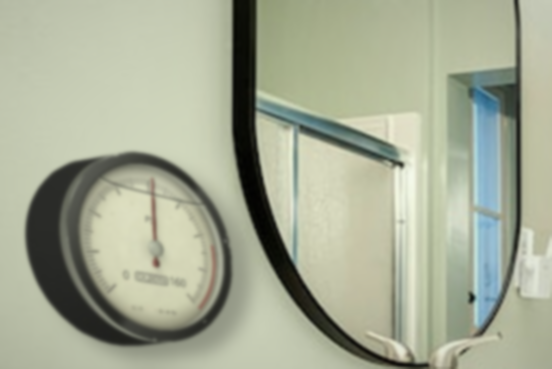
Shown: 80 psi
